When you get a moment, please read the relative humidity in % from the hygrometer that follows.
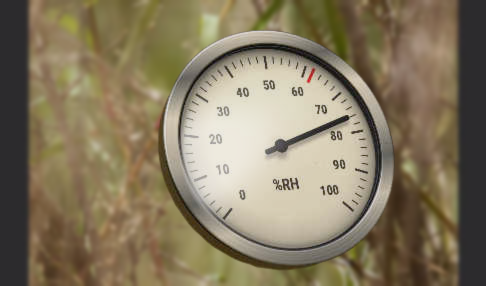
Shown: 76 %
